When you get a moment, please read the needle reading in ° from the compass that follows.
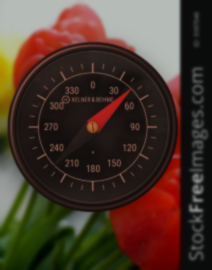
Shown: 45 °
